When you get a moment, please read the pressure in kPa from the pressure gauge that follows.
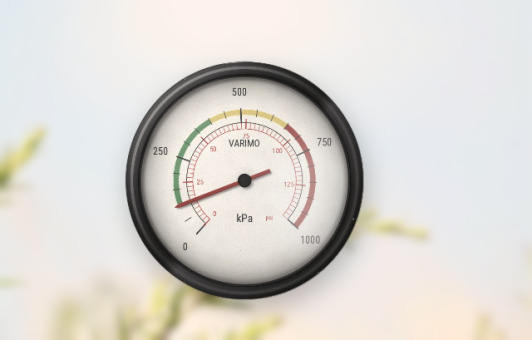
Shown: 100 kPa
